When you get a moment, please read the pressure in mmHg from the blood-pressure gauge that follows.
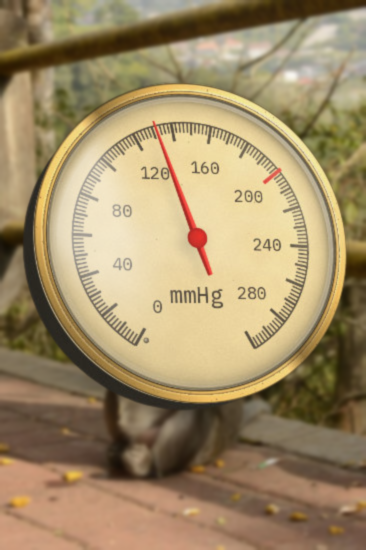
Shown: 130 mmHg
